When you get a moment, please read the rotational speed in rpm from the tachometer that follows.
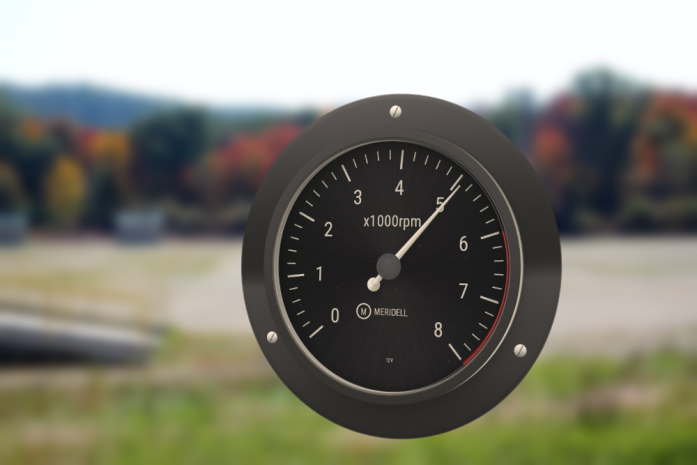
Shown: 5100 rpm
